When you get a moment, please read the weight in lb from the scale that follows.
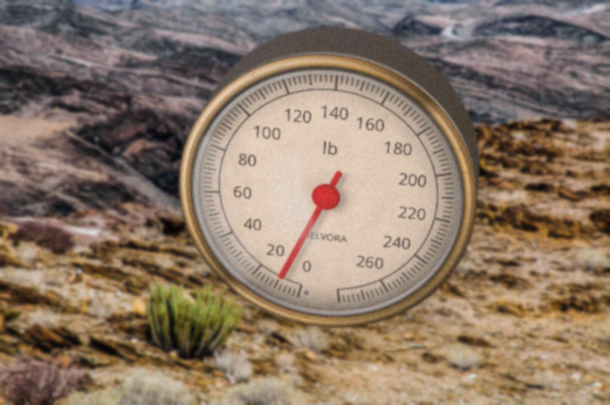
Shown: 10 lb
